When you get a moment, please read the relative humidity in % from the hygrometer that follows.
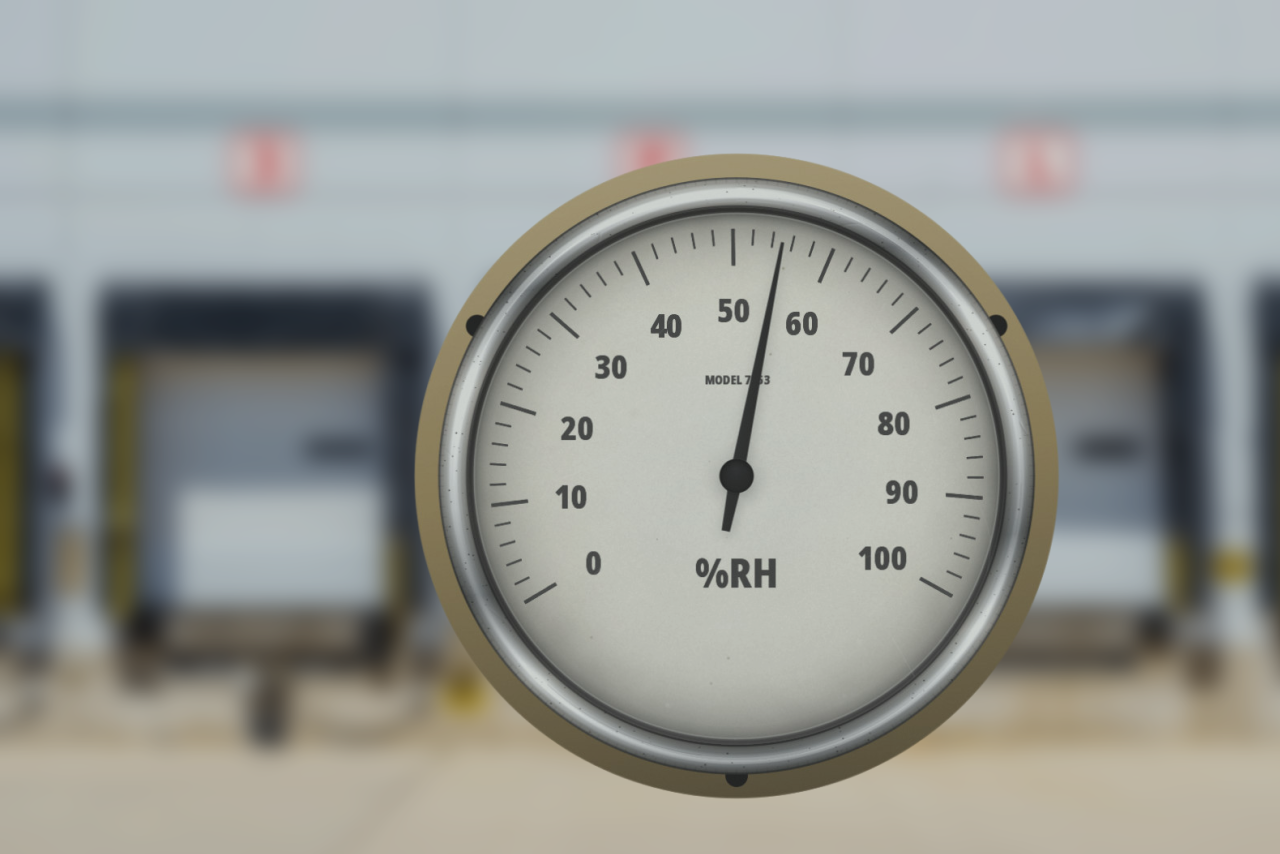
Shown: 55 %
